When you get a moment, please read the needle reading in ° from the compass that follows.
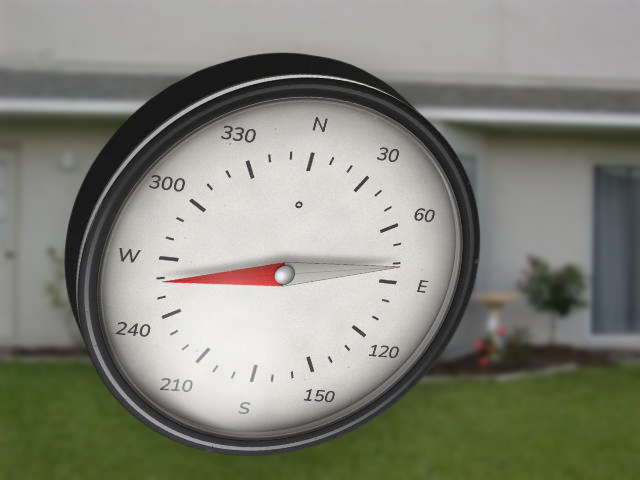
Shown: 260 °
